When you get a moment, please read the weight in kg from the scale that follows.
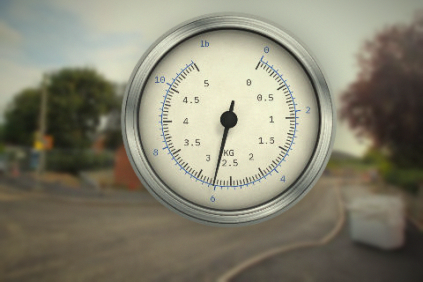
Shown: 2.75 kg
